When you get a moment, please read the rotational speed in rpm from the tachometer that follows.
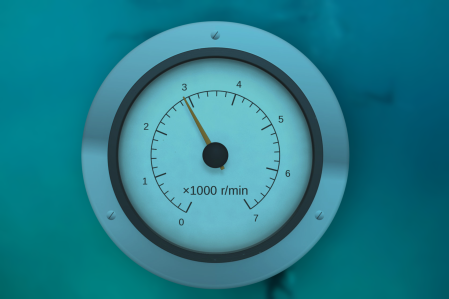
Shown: 2900 rpm
